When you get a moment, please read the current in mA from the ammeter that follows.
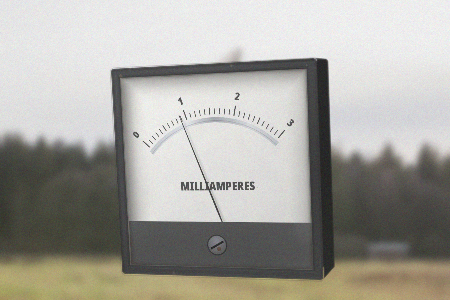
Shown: 0.9 mA
